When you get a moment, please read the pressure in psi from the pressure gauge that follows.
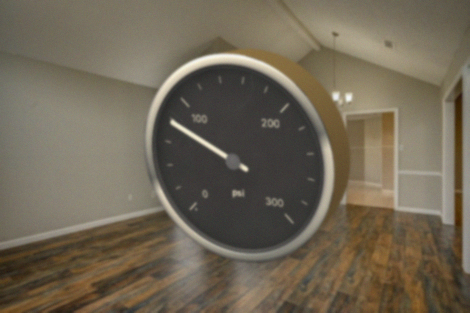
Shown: 80 psi
